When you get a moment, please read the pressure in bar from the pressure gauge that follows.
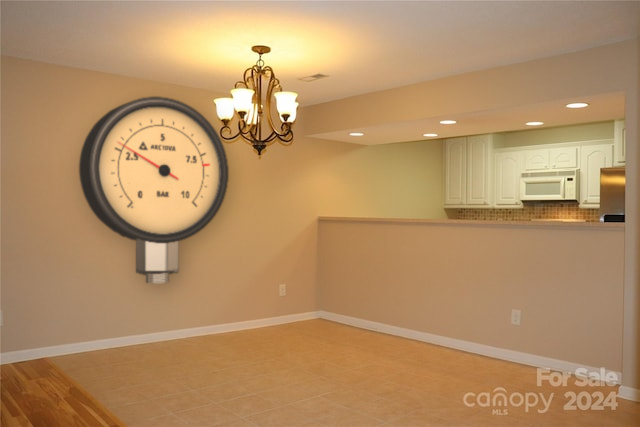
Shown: 2.75 bar
